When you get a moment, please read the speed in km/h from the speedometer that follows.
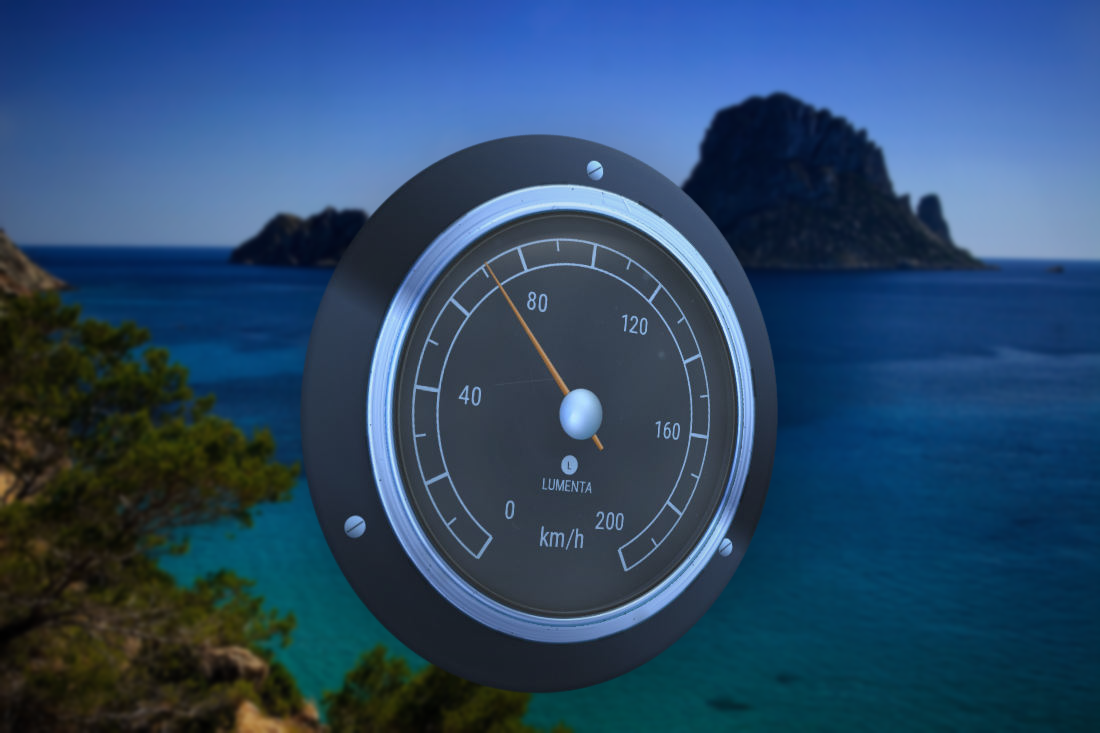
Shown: 70 km/h
